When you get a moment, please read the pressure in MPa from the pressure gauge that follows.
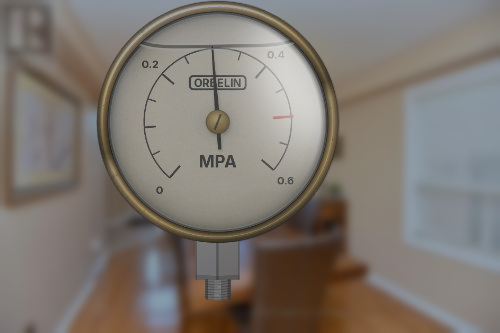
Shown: 0.3 MPa
